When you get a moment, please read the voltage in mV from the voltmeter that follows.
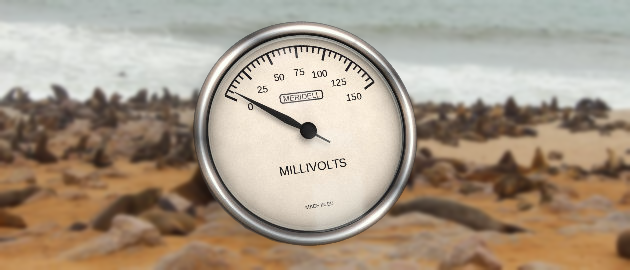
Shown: 5 mV
